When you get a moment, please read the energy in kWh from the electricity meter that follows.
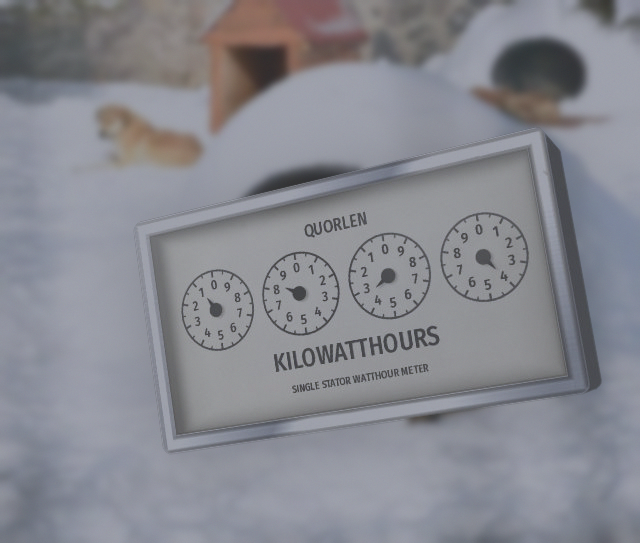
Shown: 834 kWh
